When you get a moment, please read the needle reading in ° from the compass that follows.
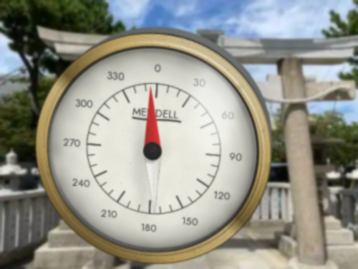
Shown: 355 °
